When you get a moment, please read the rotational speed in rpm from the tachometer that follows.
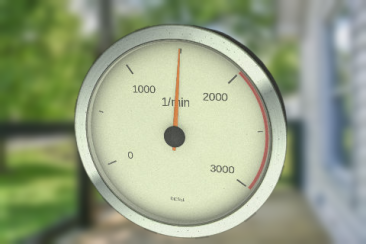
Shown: 1500 rpm
